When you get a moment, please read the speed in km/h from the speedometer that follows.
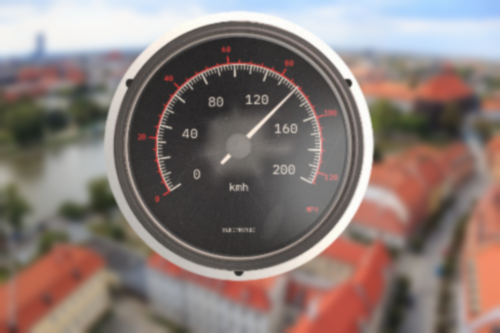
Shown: 140 km/h
